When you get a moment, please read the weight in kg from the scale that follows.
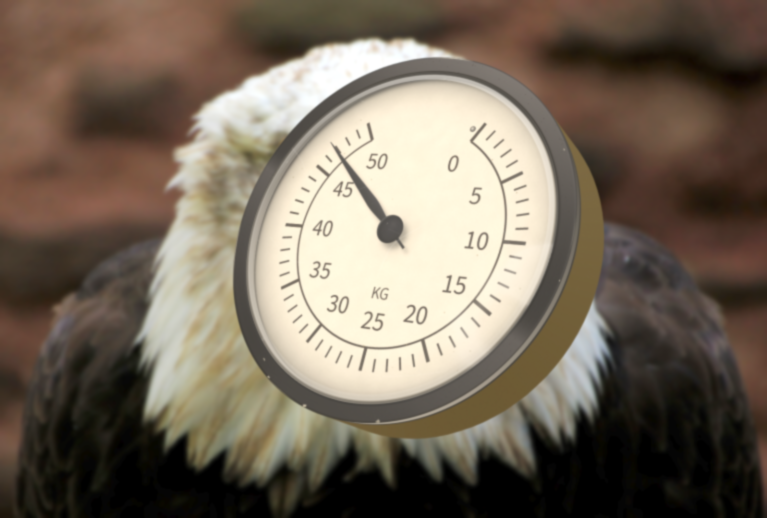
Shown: 47 kg
